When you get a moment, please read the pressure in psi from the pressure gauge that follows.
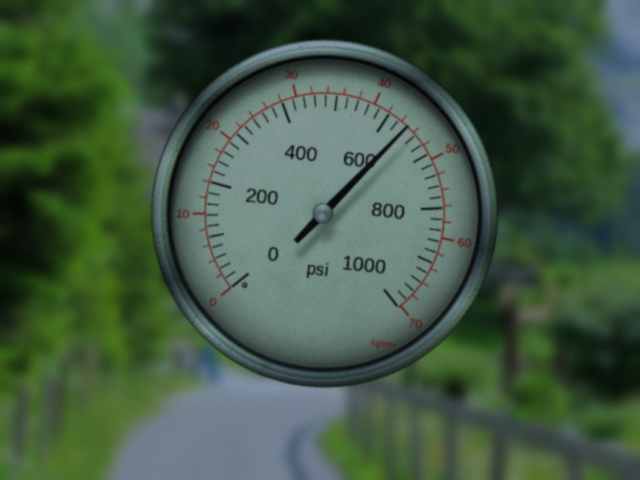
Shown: 640 psi
